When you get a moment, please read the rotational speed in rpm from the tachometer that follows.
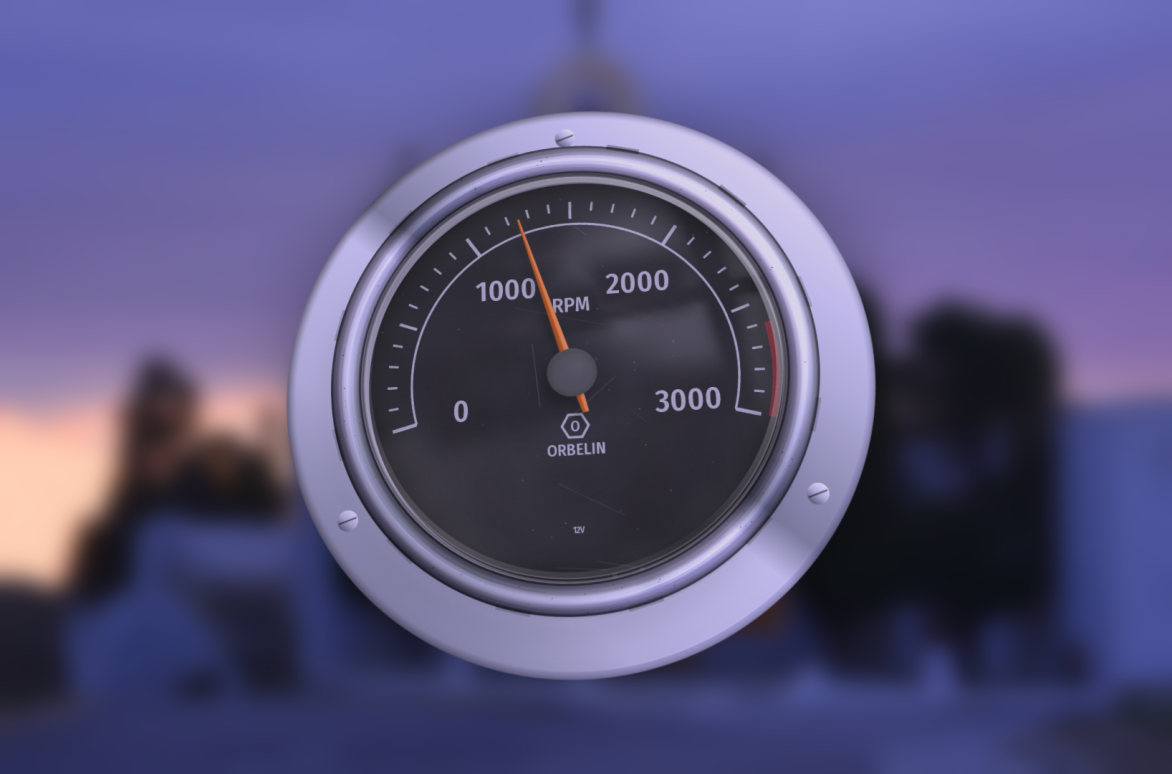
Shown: 1250 rpm
